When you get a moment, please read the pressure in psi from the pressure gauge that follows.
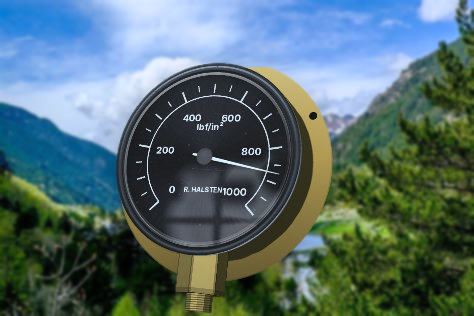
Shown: 875 psi
